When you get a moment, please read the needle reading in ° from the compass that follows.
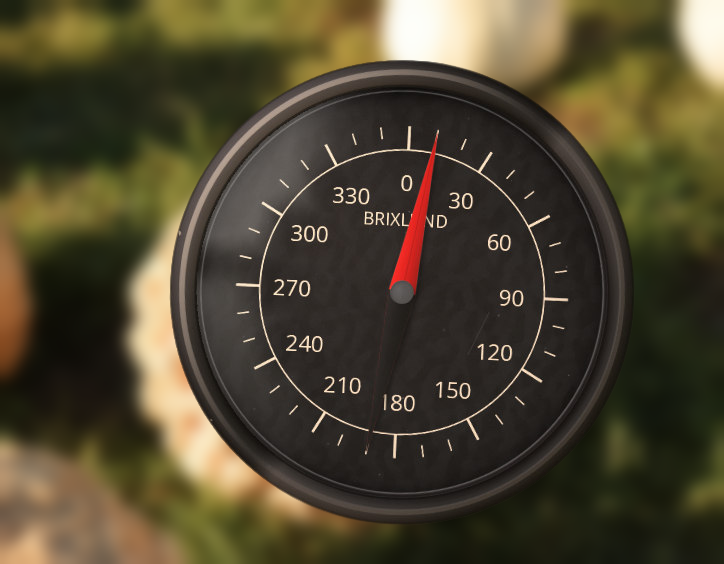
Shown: 10 °
